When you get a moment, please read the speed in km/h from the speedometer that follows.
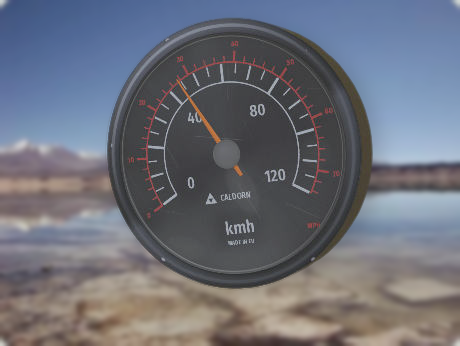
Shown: 45 km/h
